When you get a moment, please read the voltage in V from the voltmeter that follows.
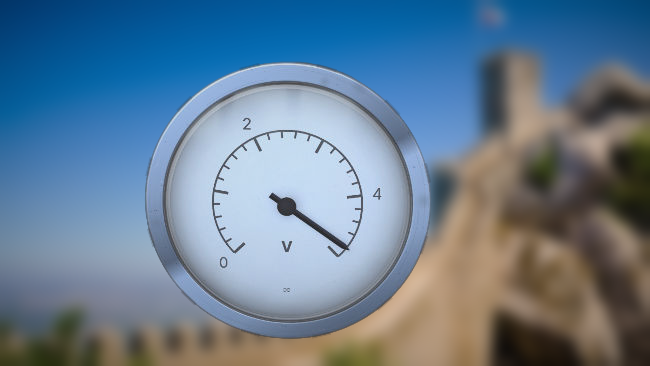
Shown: 4.8 V
